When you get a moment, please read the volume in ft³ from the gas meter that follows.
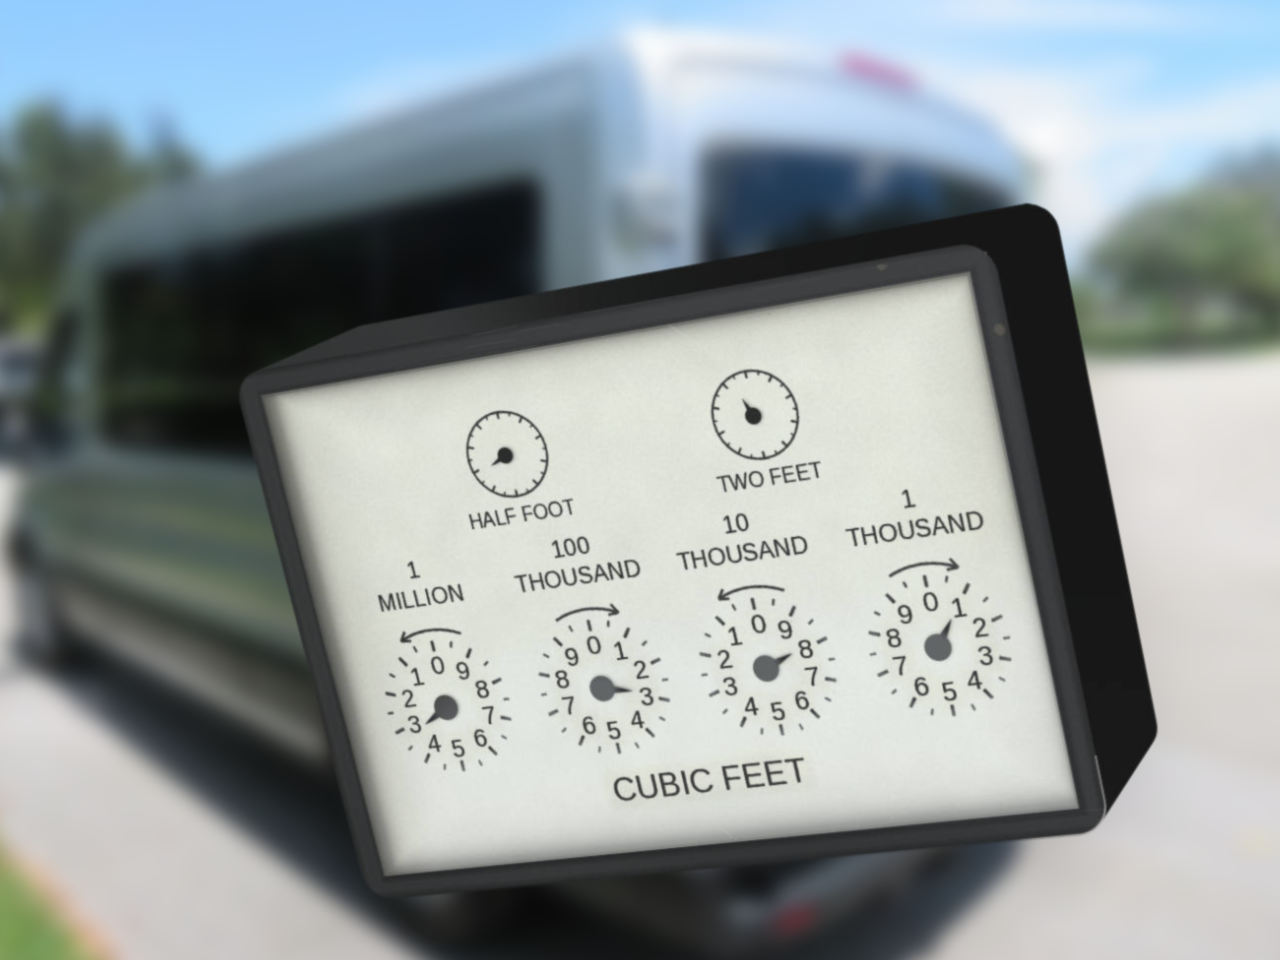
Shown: 328100 ft³
